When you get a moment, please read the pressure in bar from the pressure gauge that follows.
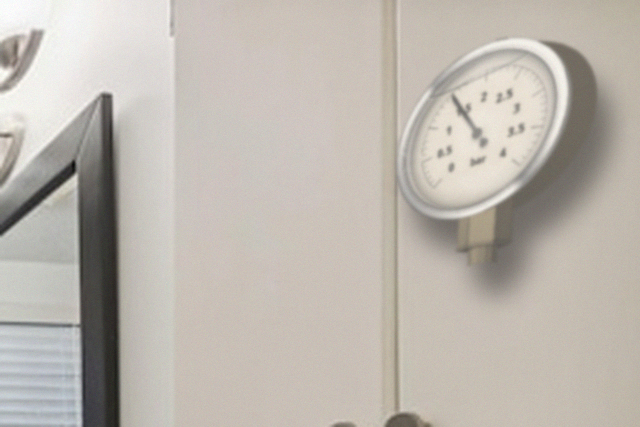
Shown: 1.5 bar
